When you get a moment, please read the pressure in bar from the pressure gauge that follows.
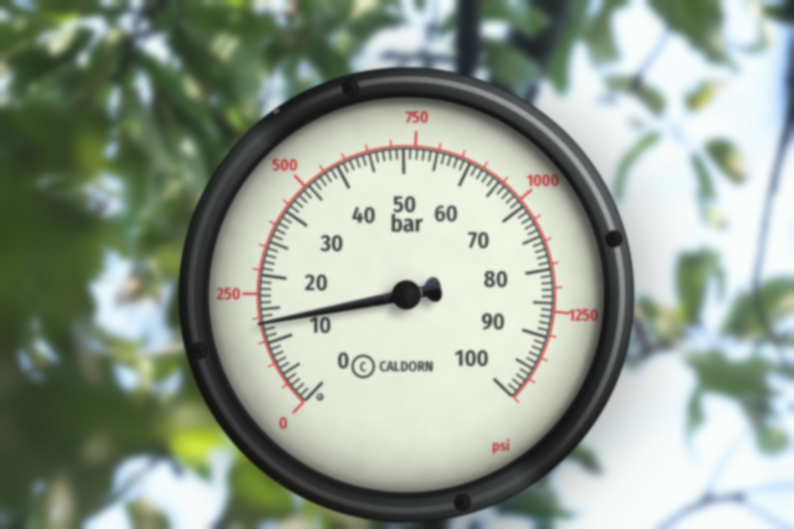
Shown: 13 bar
